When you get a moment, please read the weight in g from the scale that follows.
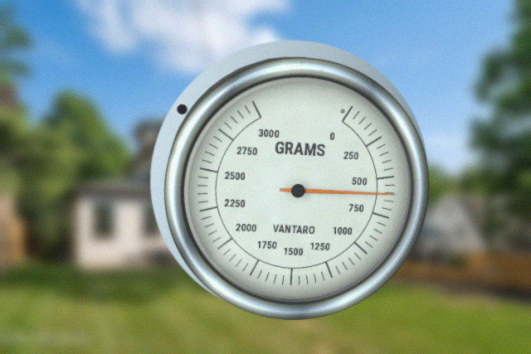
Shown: 600 g
